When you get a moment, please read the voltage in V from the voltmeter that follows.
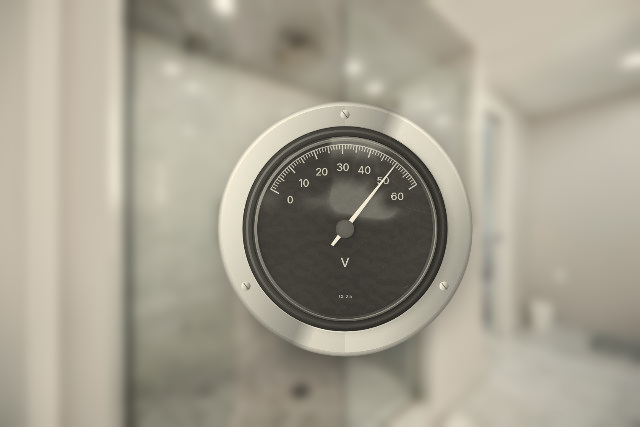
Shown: 50 V
